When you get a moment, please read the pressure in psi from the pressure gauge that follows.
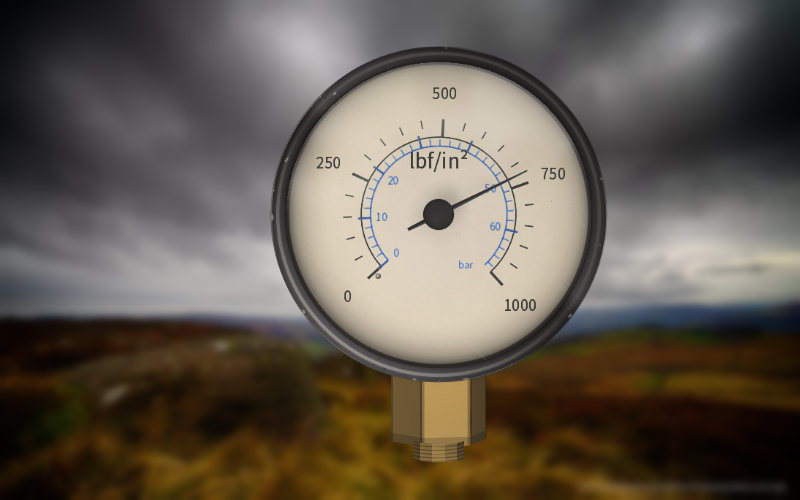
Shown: 725 psi
